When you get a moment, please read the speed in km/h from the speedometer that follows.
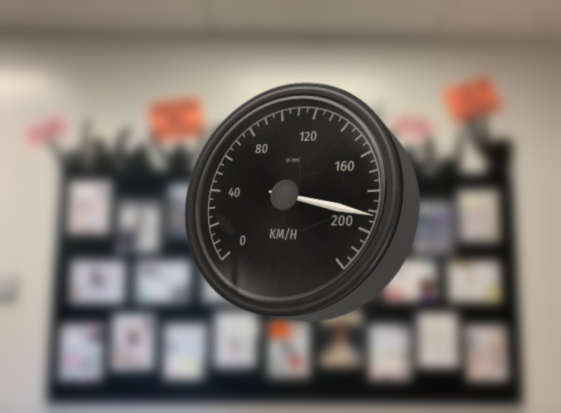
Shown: 192.5 km/h
